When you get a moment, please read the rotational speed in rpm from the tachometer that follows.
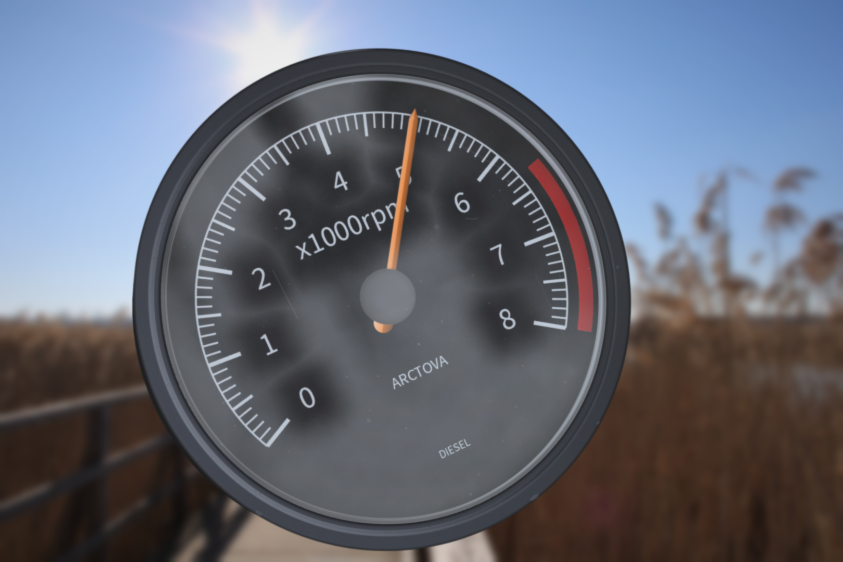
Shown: 5000 rpm
